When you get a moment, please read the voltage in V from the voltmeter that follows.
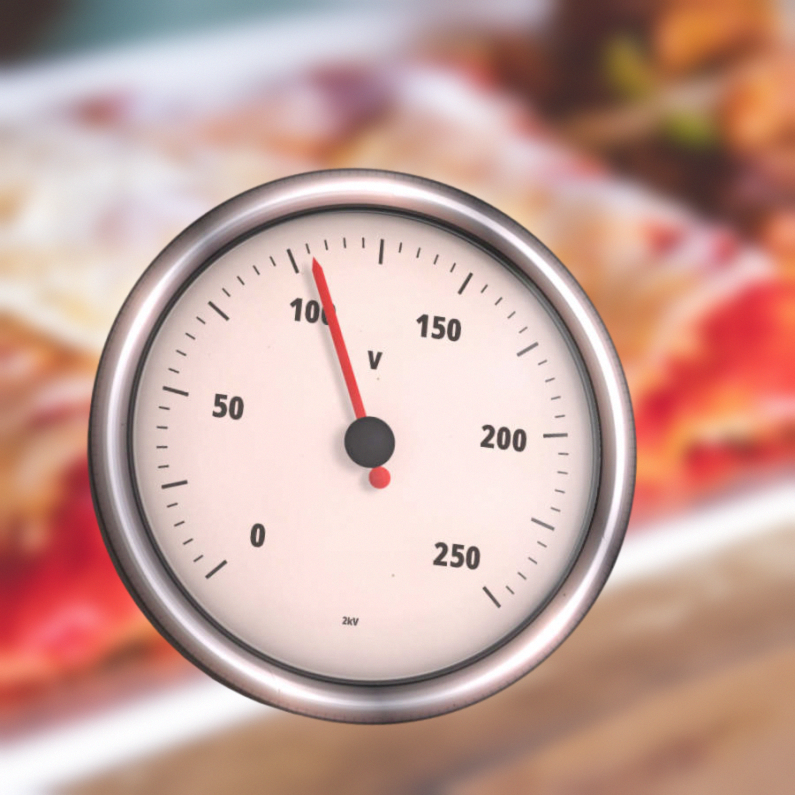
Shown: 105 V
